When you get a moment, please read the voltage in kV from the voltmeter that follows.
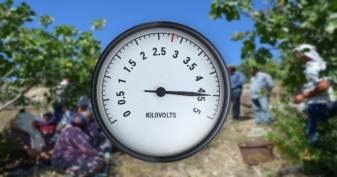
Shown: 4.5 kV
